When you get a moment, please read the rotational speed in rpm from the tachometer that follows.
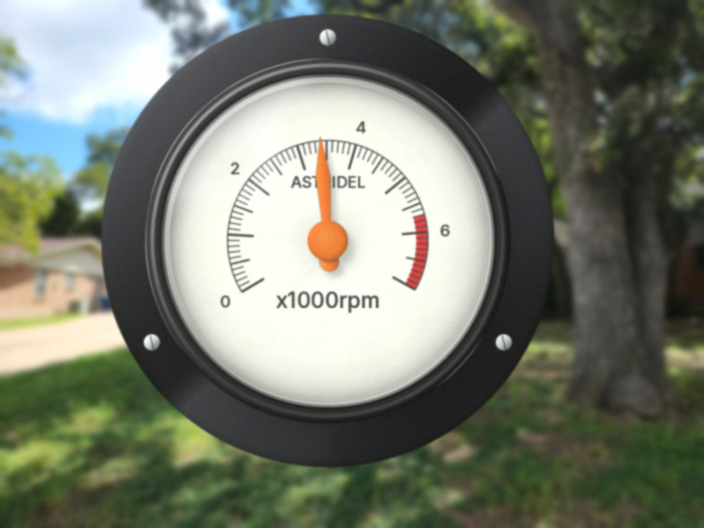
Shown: 3400 rpm
